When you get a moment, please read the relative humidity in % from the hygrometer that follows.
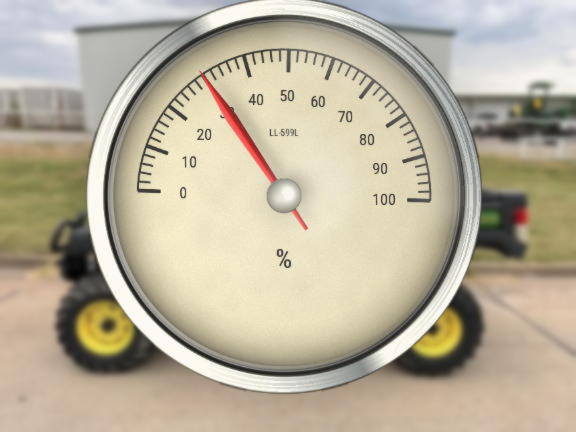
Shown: 30 %
